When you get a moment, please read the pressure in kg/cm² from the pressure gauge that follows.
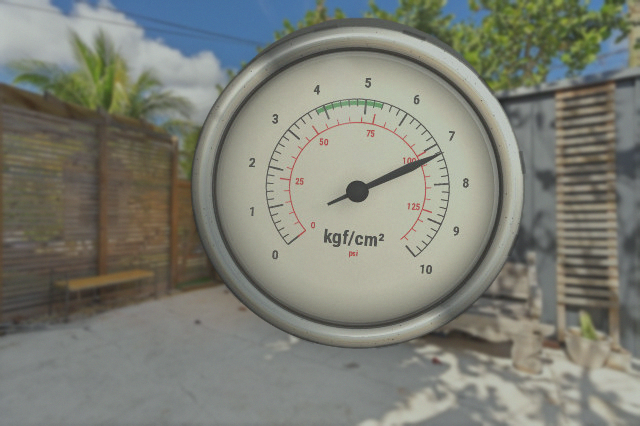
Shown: 7.2 kg/cm²
